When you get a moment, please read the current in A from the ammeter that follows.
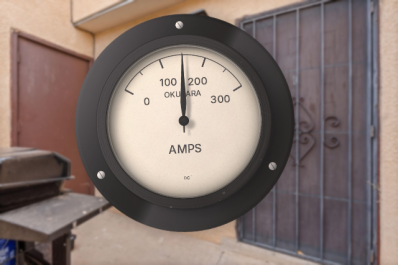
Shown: 150 A
